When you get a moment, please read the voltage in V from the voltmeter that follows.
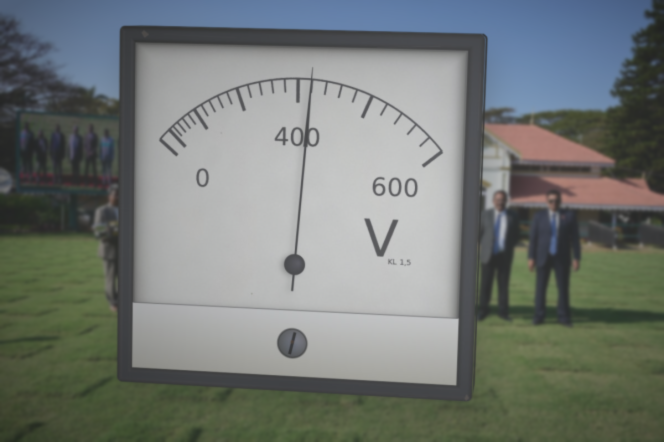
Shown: 420 V
